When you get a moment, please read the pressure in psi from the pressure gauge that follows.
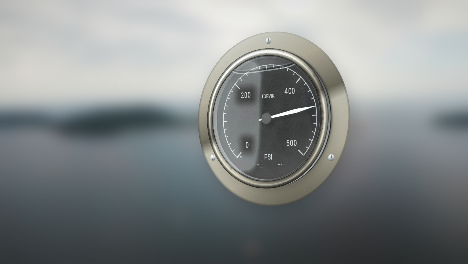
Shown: 480 psi
